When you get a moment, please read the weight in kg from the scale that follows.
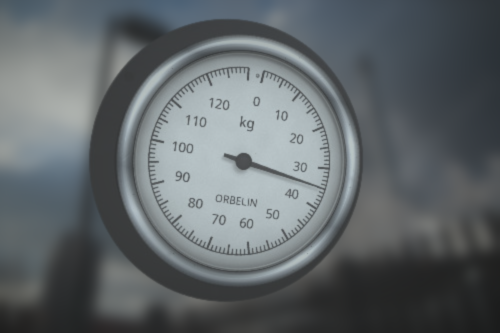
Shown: 35 kg
